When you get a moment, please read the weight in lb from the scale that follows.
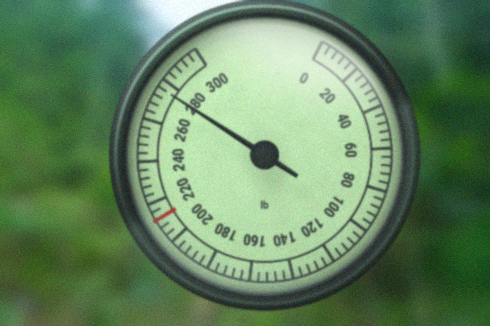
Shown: 276 lb
